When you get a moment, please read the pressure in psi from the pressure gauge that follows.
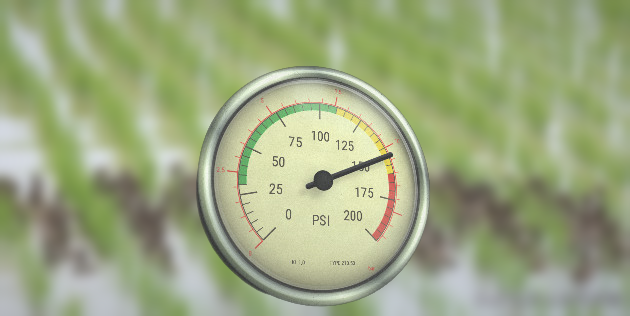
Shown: 150 psi
